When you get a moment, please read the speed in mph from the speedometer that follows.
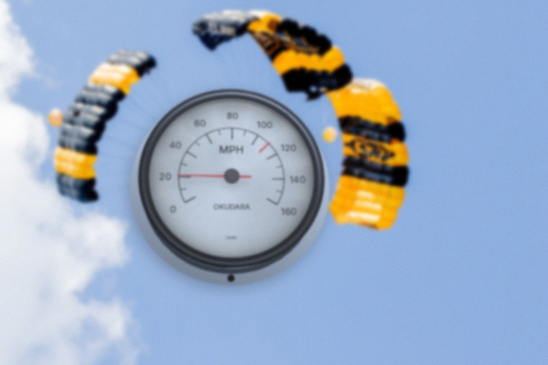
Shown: 20 mph
